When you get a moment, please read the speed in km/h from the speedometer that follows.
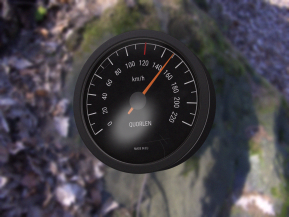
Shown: 150 km/h
